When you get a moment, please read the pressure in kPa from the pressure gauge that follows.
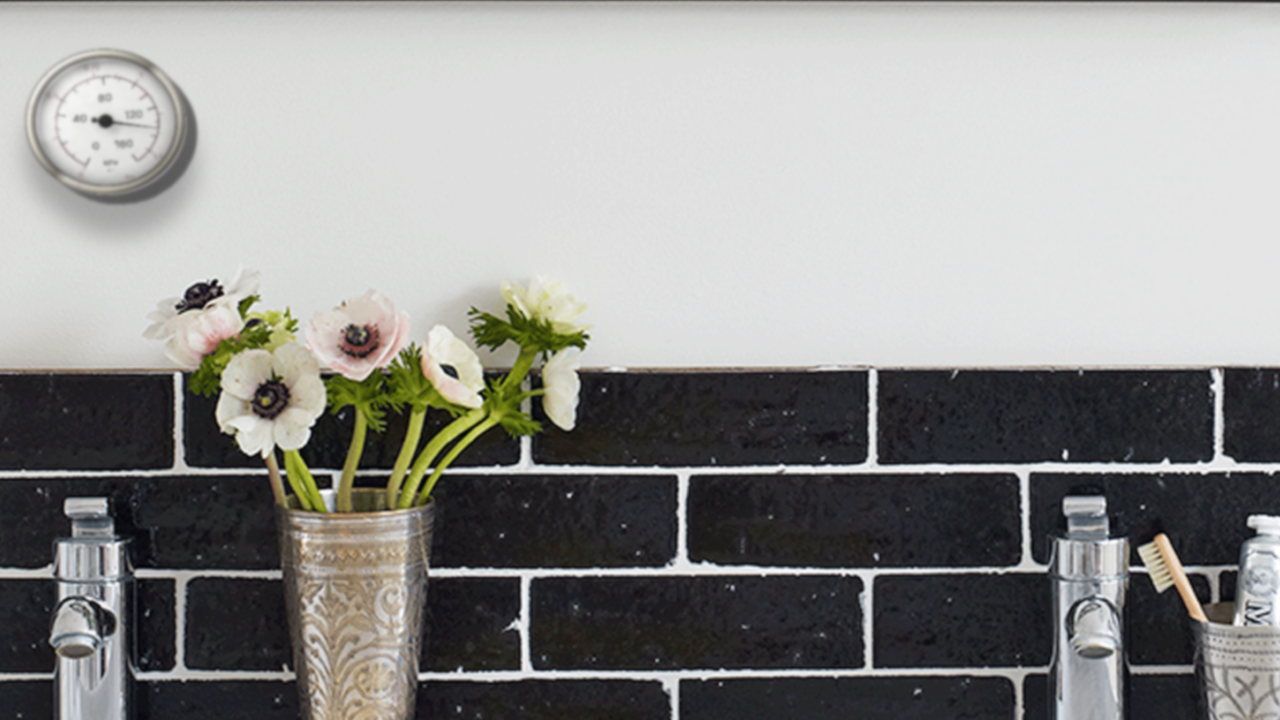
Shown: 135 kPa
